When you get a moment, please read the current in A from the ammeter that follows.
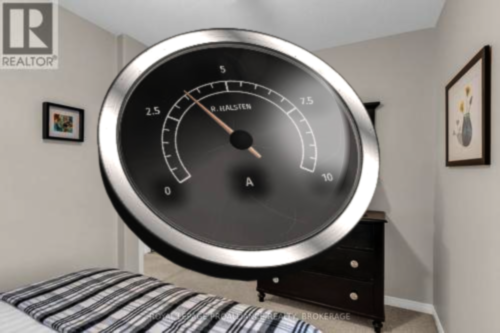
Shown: 3.5 A
